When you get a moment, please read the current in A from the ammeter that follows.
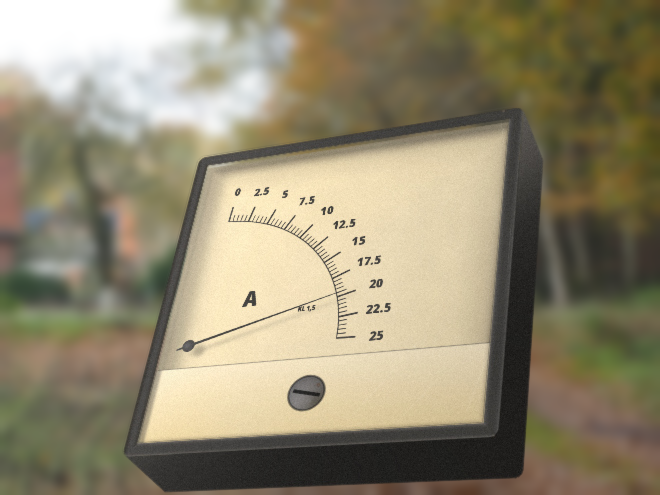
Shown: 20 A
